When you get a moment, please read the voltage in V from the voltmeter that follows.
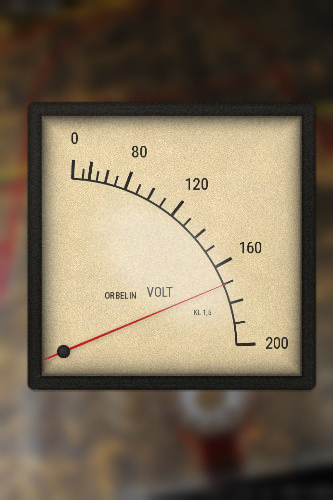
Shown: 170 V
